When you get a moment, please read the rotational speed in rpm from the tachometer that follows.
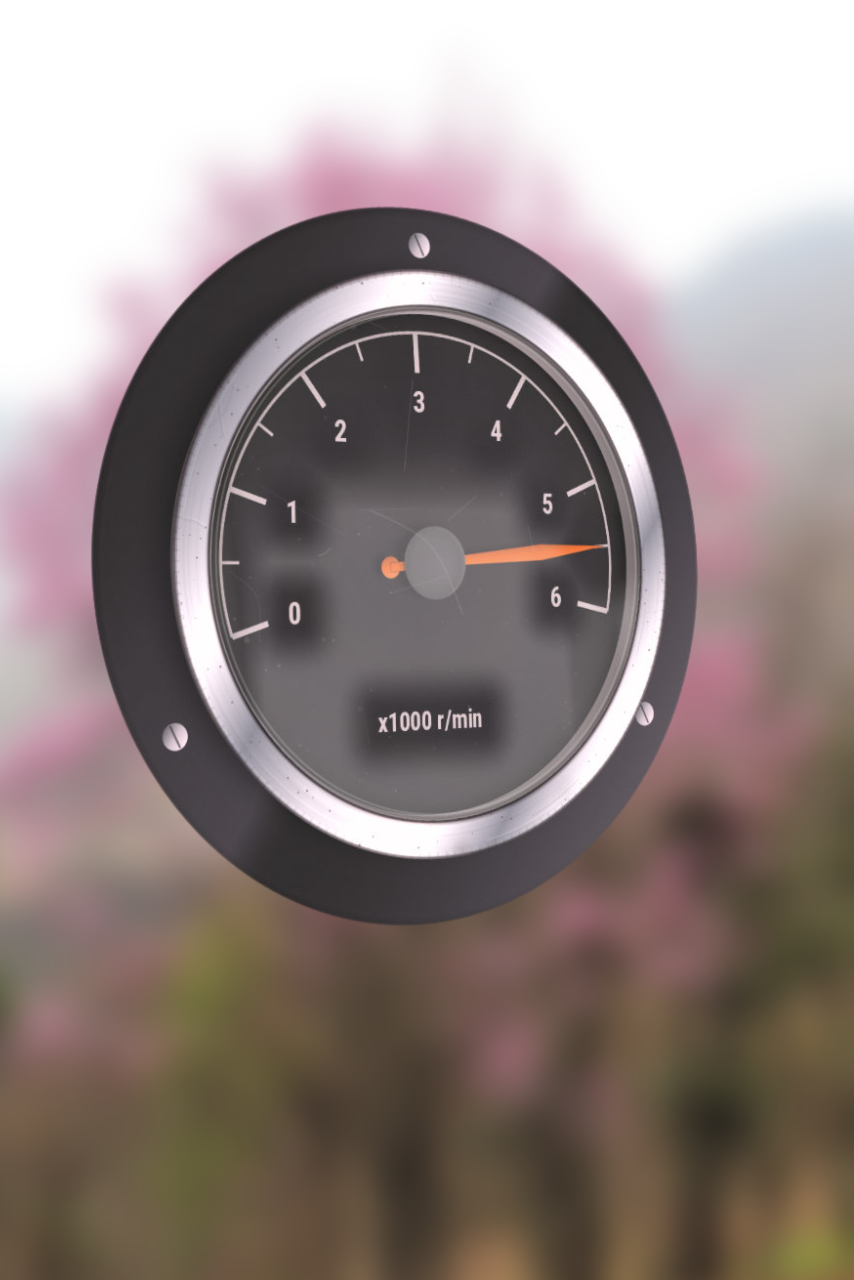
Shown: 5500 rpm
